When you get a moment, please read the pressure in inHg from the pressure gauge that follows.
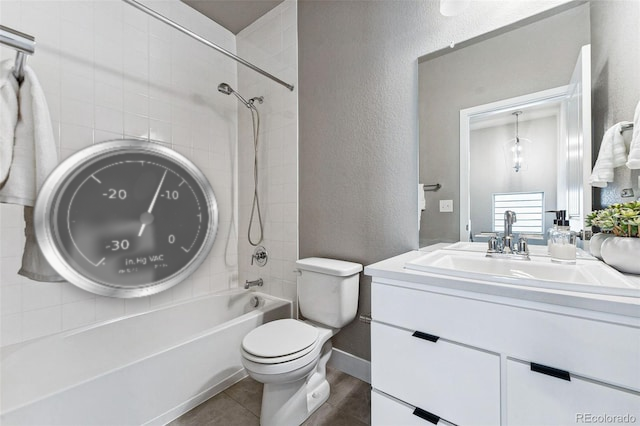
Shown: -12.5 inHg
